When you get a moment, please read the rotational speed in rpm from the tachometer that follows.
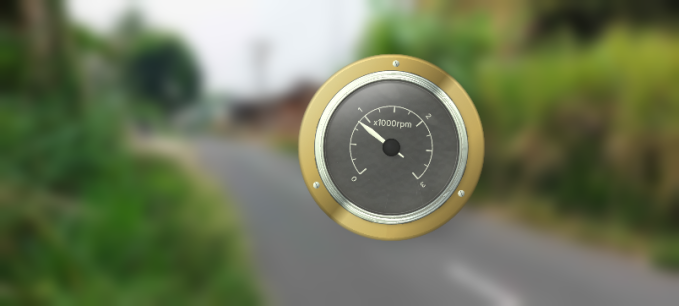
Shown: 875 rpm
